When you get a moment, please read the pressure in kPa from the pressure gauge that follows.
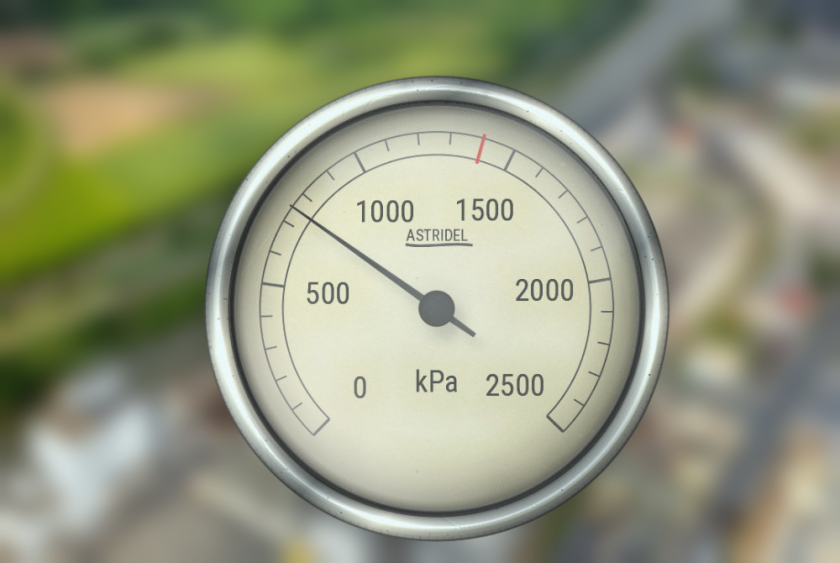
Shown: 750 kPa
